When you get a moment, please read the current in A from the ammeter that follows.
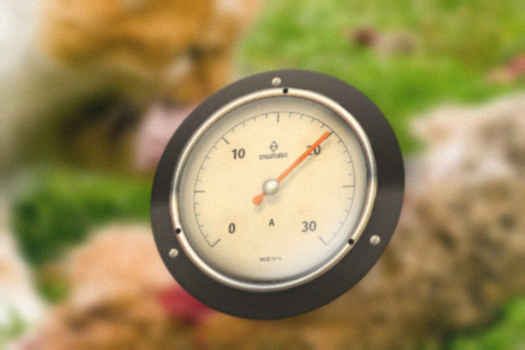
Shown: 20 A
